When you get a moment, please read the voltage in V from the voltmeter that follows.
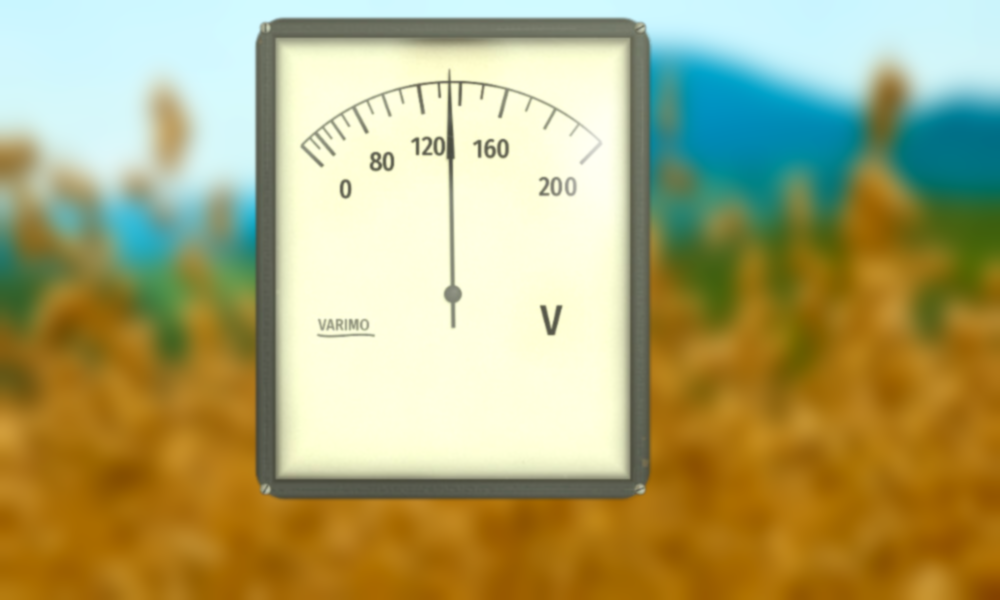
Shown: 135 V
